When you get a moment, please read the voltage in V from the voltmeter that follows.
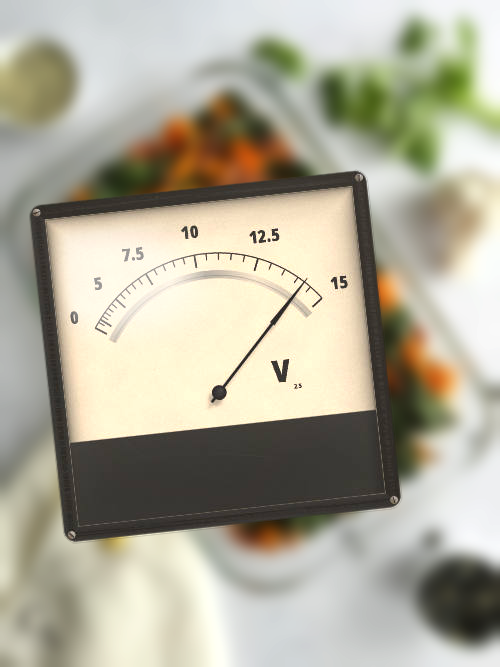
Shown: 14.25 V
